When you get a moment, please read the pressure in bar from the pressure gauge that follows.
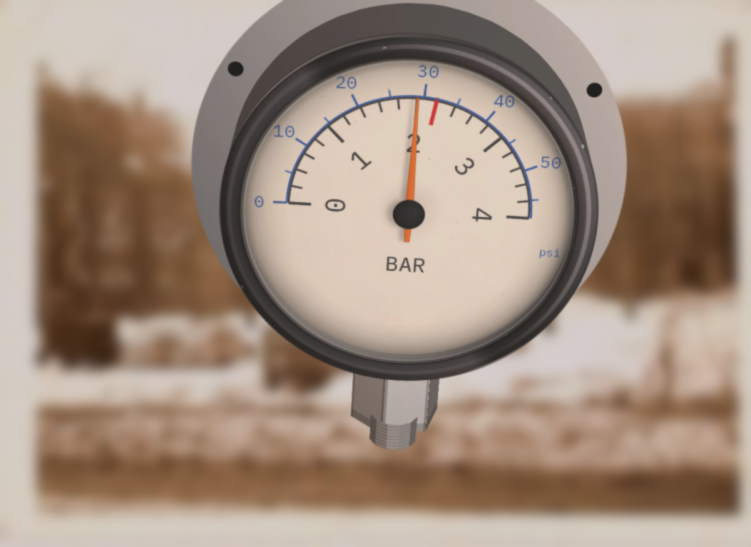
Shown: 2 bar
